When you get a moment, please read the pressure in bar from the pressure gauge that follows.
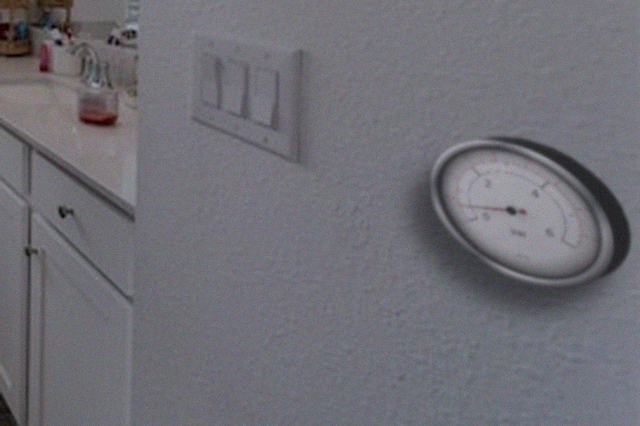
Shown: 0.5 bar
